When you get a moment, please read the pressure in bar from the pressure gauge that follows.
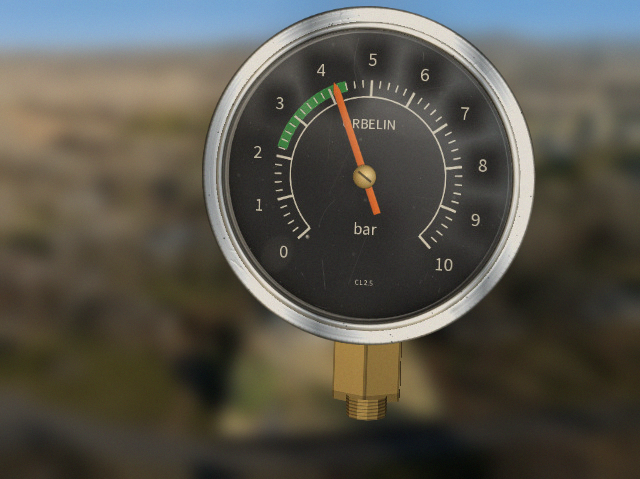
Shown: 4.2 bar
